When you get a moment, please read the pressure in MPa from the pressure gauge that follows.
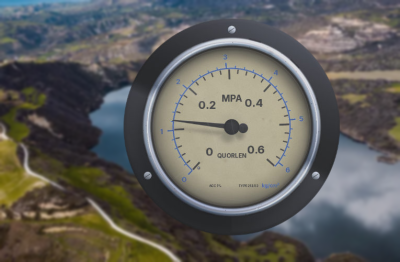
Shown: 0.12 MPa
